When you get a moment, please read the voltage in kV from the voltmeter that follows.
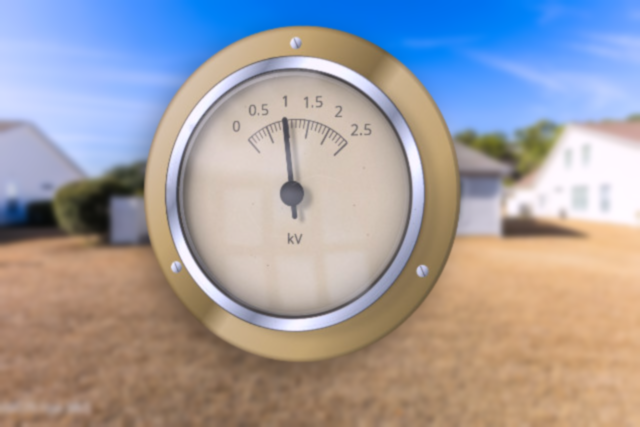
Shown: 1 kV
